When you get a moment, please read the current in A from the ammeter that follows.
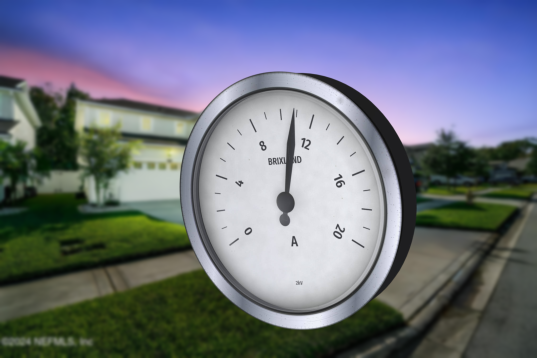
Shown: 11 A
